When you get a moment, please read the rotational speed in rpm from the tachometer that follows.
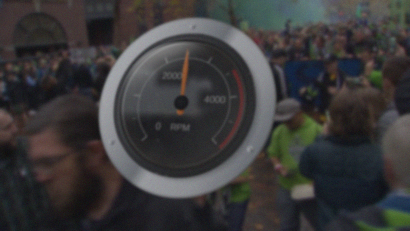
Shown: 2500 rpm
